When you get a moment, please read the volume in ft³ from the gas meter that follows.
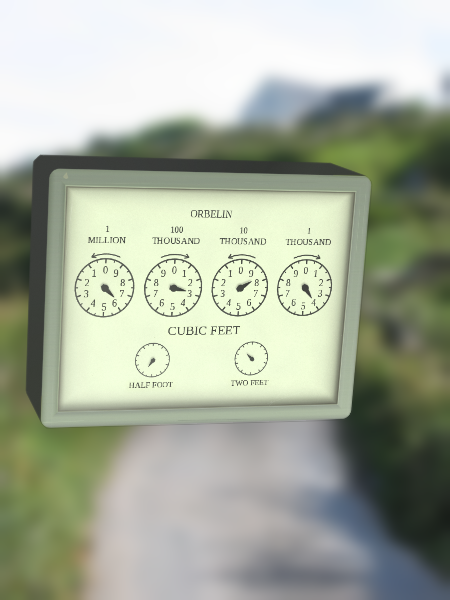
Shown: 628400 ft³
